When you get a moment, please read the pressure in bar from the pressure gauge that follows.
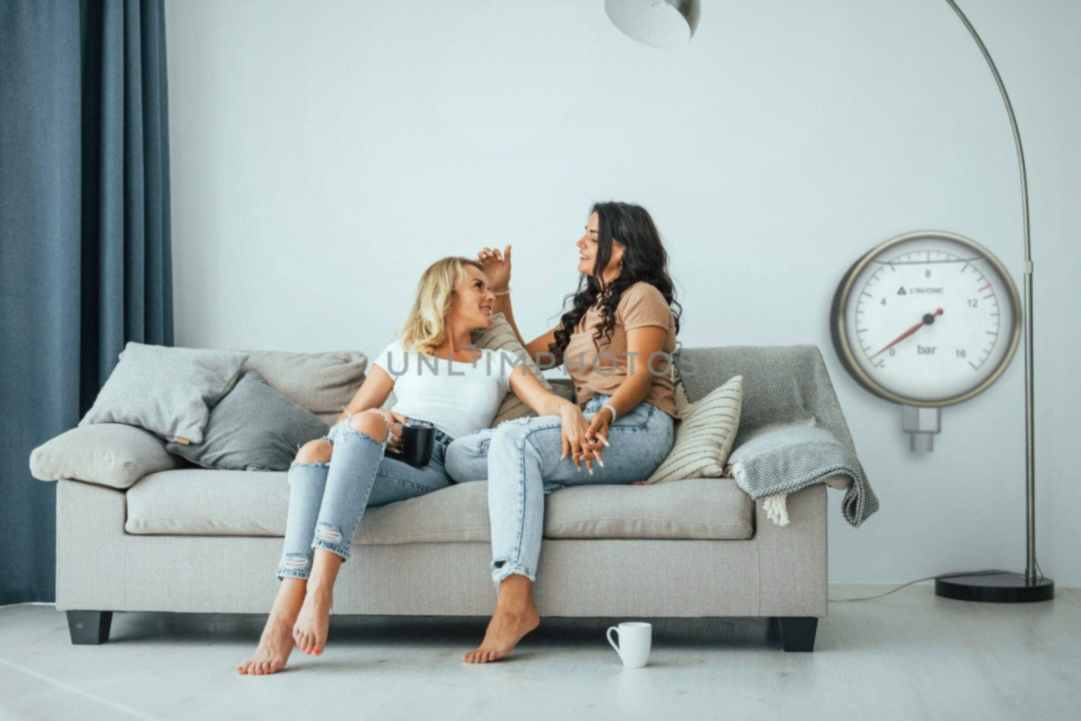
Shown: 0.5 bar
